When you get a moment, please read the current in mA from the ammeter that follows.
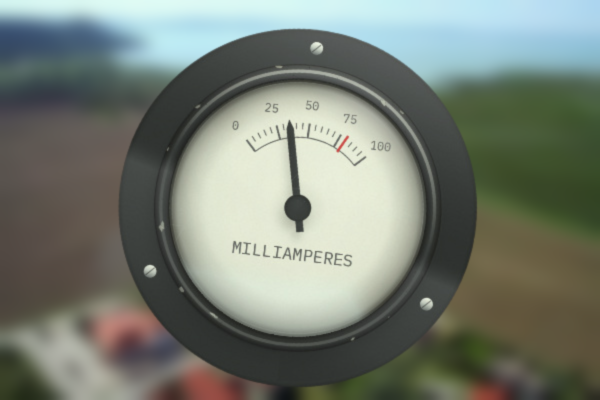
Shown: 35 mA
